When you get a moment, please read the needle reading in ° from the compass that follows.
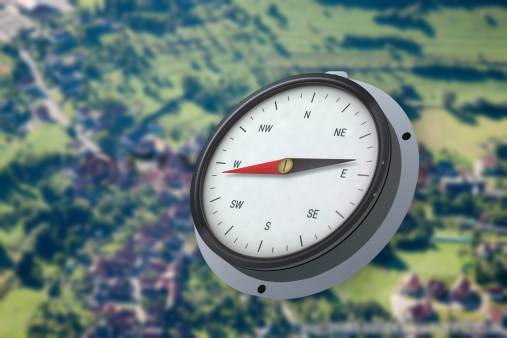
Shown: 260 °
